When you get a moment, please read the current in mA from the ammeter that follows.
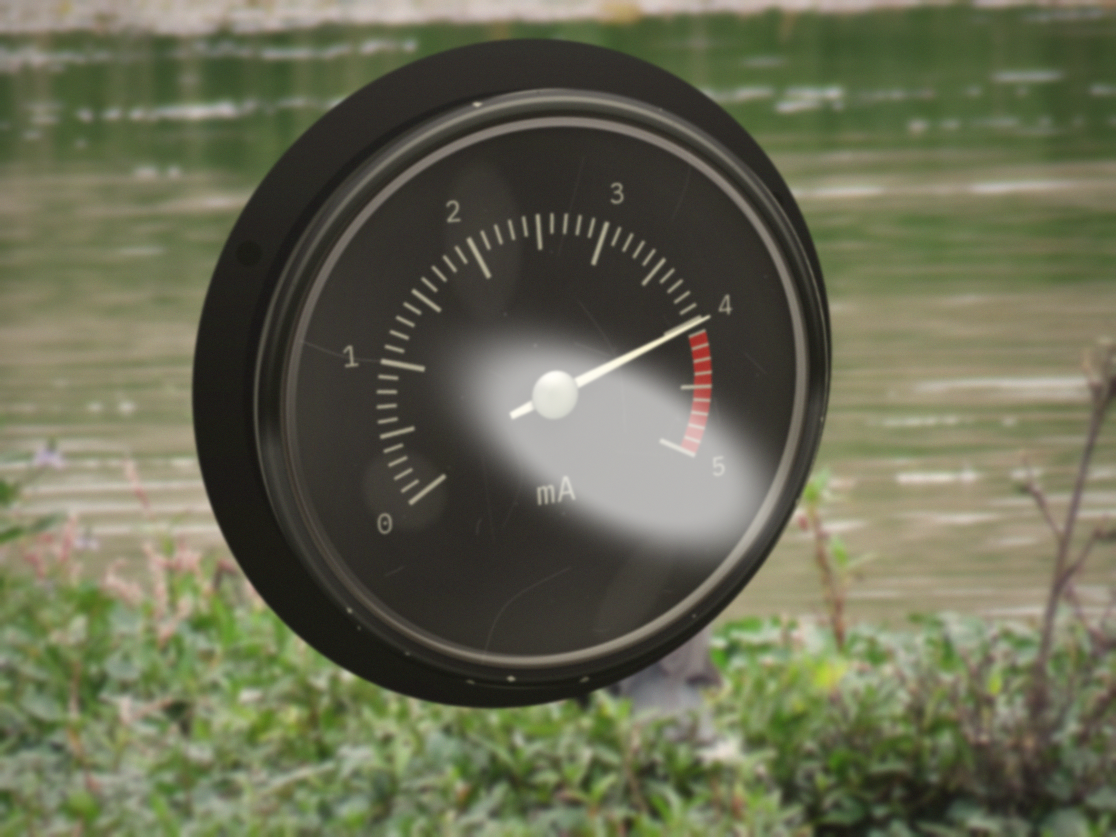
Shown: 4 mA
